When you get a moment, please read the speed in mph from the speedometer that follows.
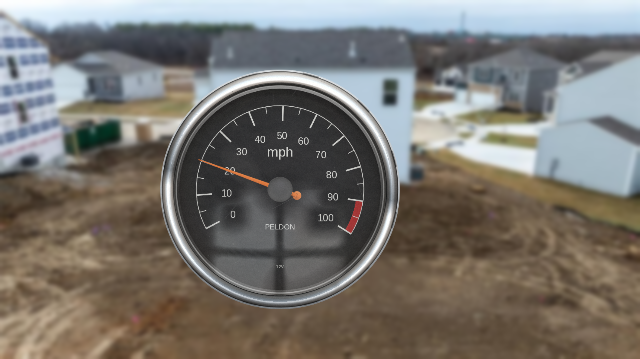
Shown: 20 mph
